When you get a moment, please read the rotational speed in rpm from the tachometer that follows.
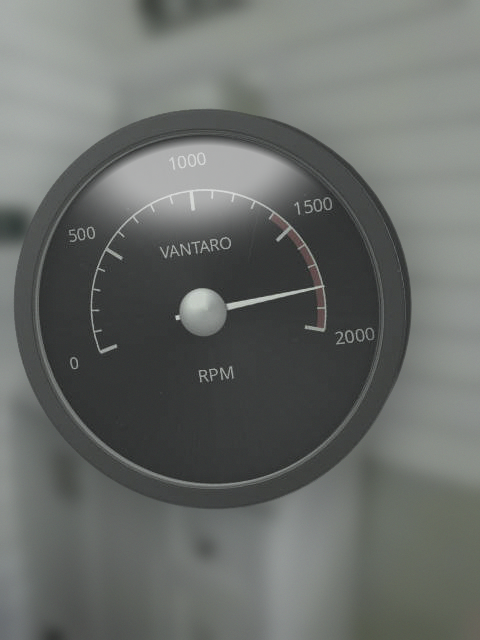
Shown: 1800 rpm
